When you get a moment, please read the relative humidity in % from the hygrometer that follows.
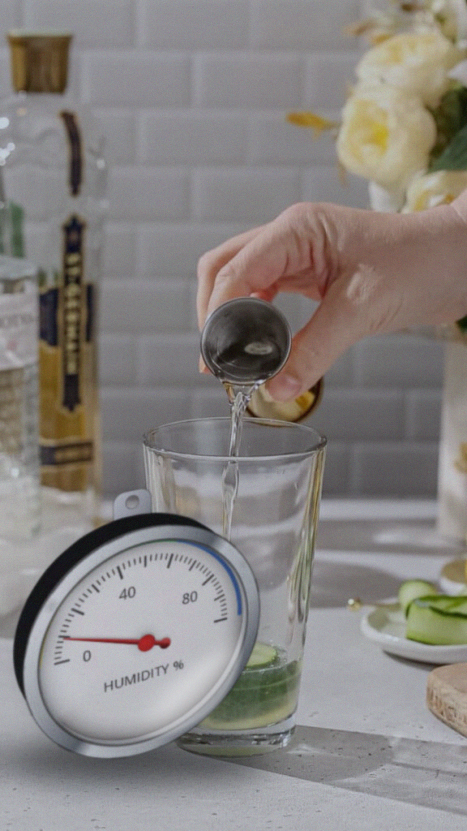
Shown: 10 %
